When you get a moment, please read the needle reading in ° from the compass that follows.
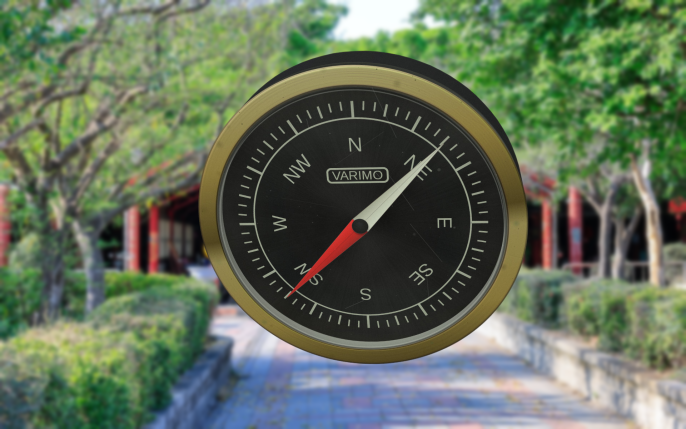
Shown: 225 °
